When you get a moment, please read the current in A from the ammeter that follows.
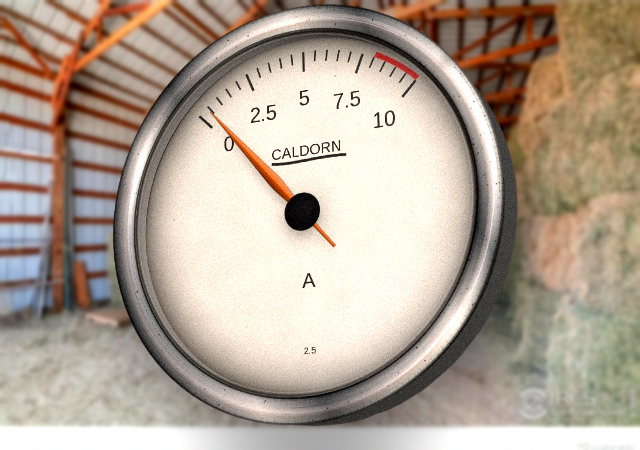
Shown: 0.5 A
